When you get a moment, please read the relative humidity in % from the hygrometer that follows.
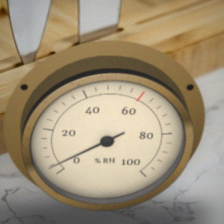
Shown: 4 %
